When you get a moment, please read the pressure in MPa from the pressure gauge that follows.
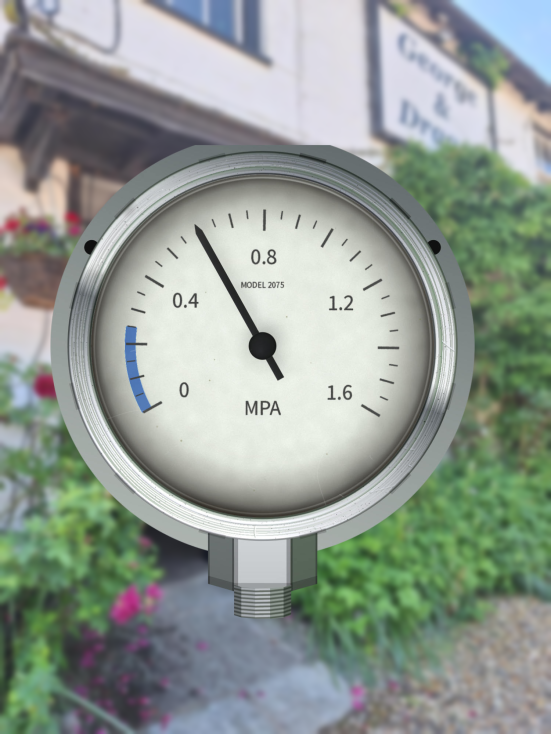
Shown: 0.6 MPa
